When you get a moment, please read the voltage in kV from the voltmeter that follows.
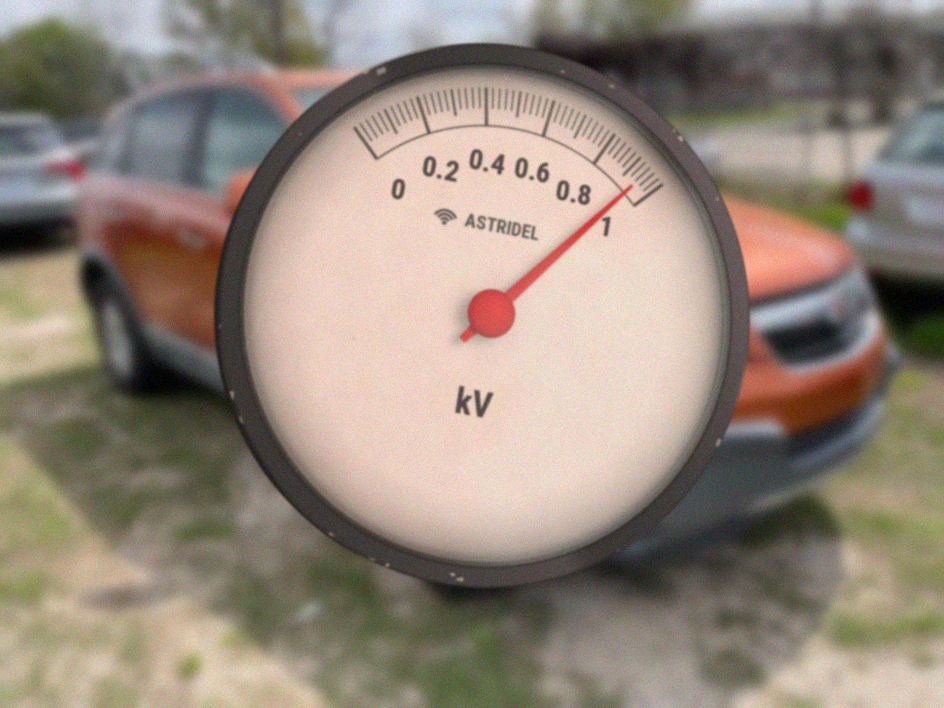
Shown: 0.94 kV
